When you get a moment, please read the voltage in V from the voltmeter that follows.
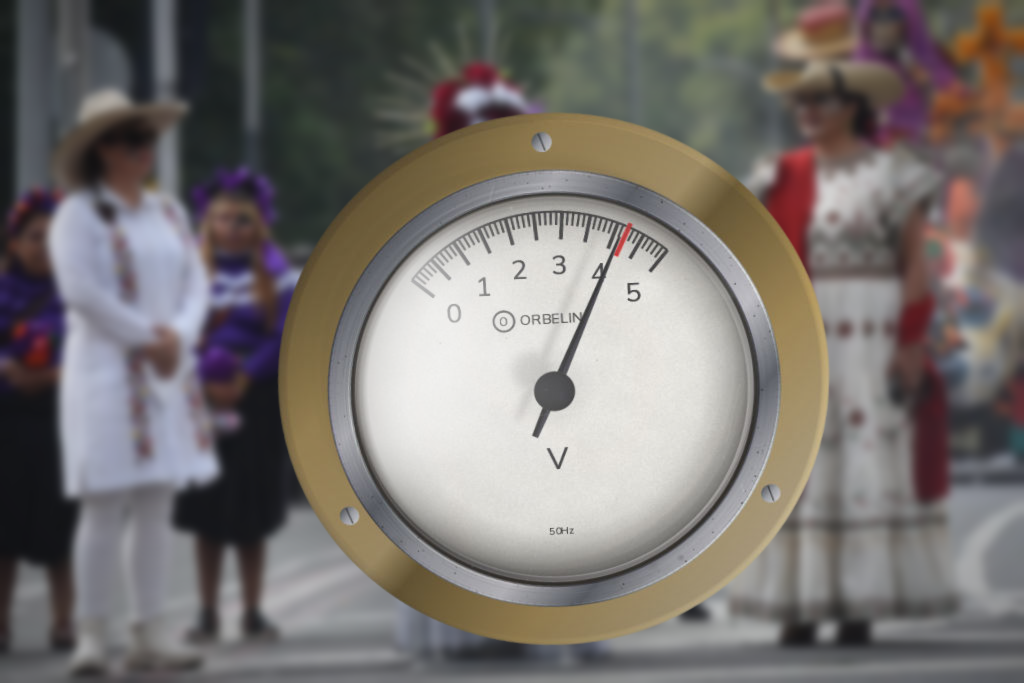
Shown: 4.1 V
